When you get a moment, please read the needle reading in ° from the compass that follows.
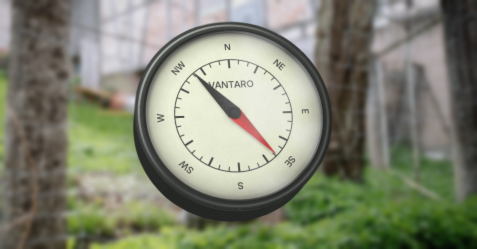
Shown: 140 °
